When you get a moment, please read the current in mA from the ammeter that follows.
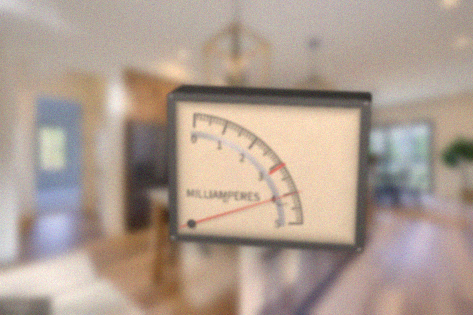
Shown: 4 mA
